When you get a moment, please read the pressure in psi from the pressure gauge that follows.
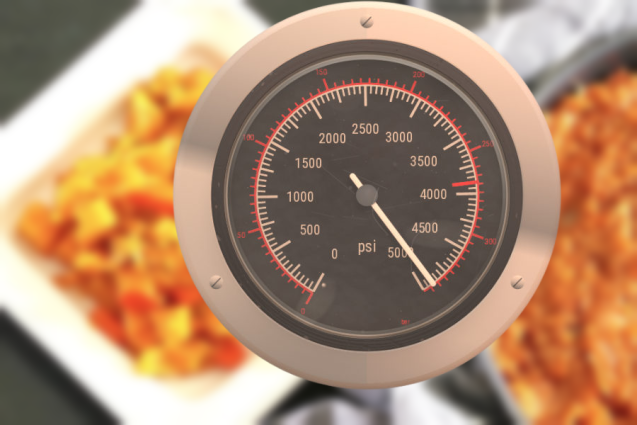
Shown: 4900 psi
